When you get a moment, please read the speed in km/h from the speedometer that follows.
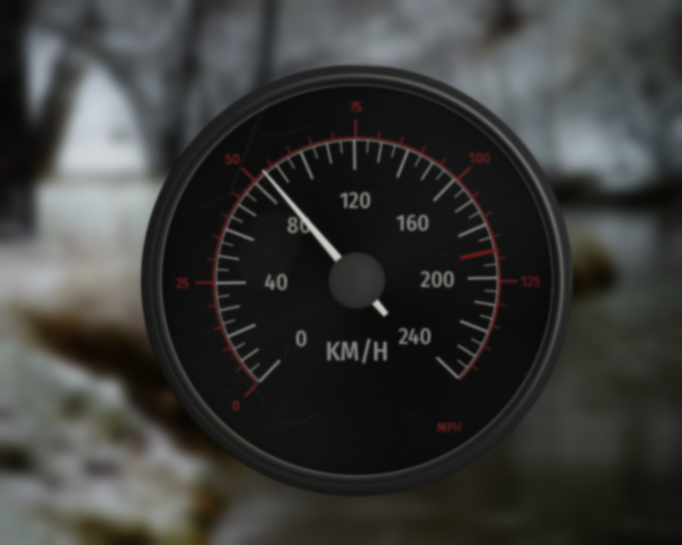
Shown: 85 km/h
